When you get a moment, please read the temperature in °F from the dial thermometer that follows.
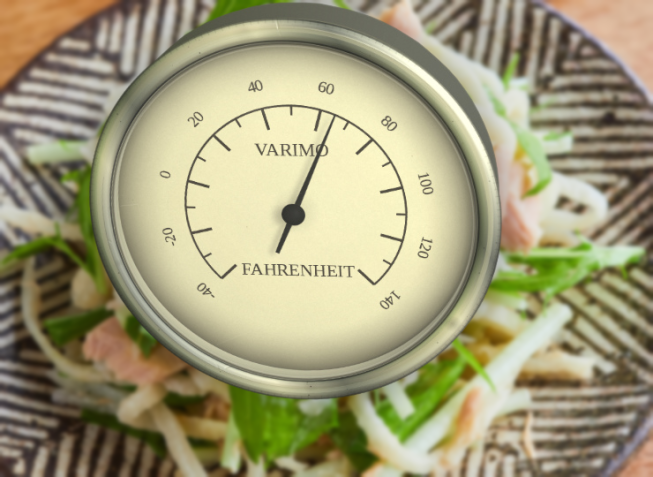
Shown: 65 °F
